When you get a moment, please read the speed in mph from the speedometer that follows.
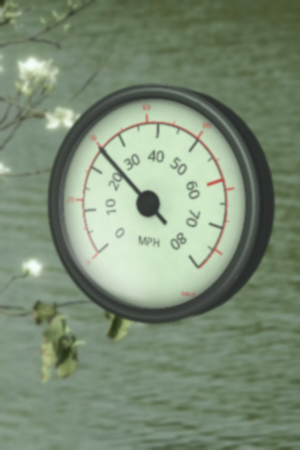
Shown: 25 mph
